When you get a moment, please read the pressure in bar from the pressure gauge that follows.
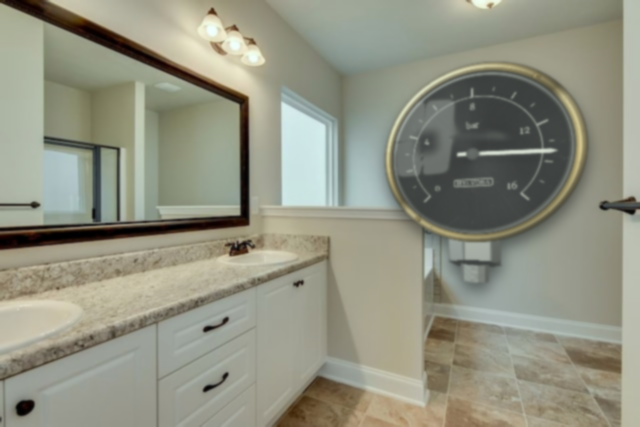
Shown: 13.5 bar
